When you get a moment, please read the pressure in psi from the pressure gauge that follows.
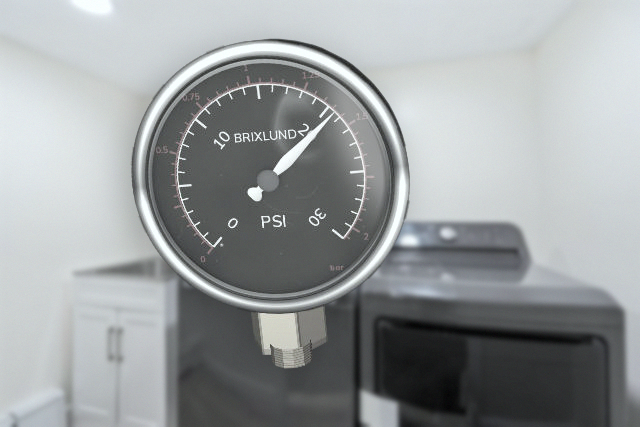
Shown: 20.5 psi
